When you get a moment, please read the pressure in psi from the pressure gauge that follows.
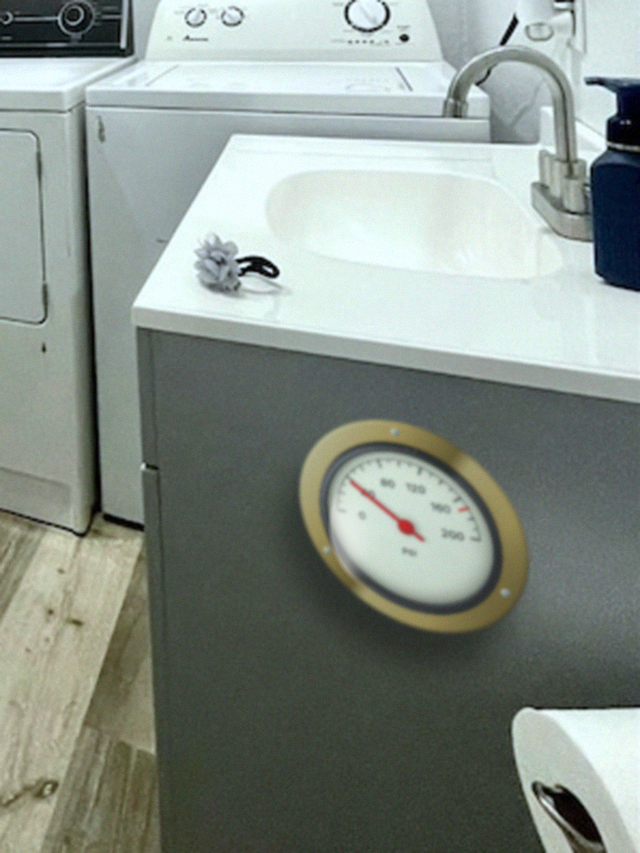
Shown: 40 psi
